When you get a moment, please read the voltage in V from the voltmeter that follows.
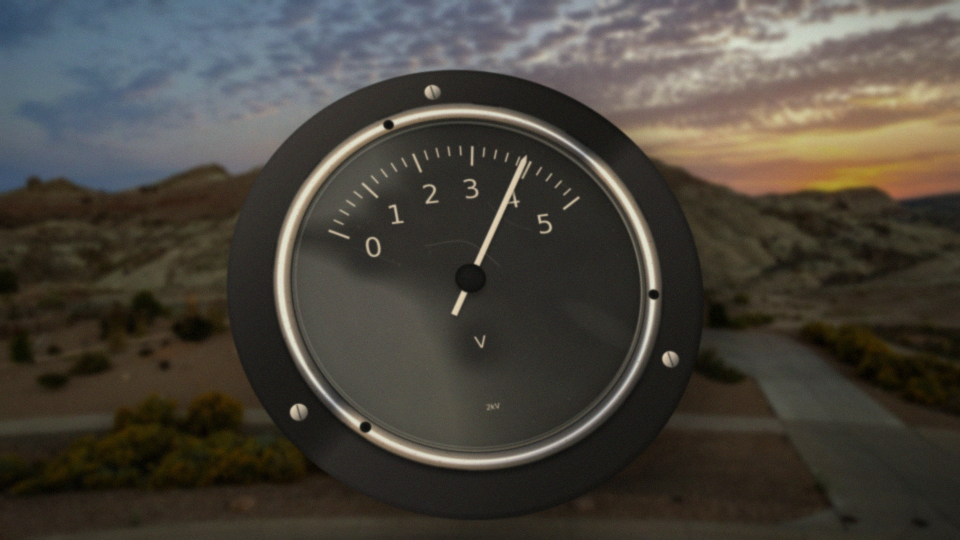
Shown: 3.9 V
